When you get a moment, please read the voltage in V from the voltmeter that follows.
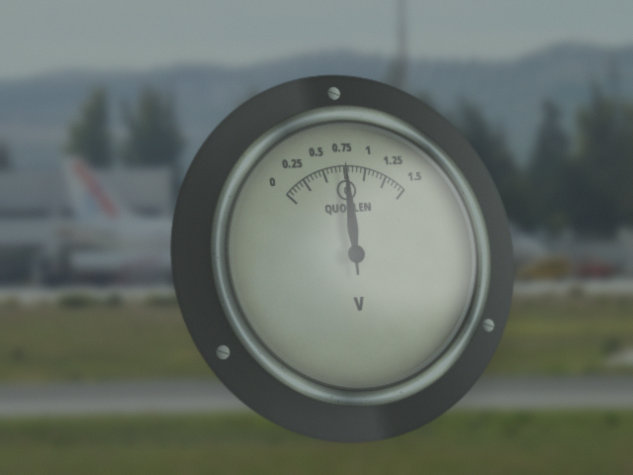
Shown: 0.75 V
